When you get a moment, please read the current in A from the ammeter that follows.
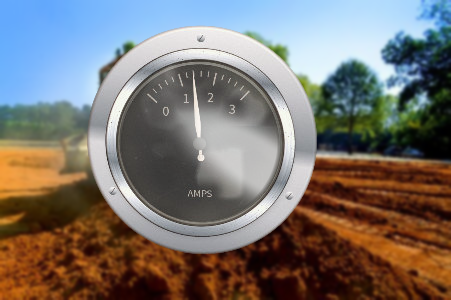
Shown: 1.4 A
